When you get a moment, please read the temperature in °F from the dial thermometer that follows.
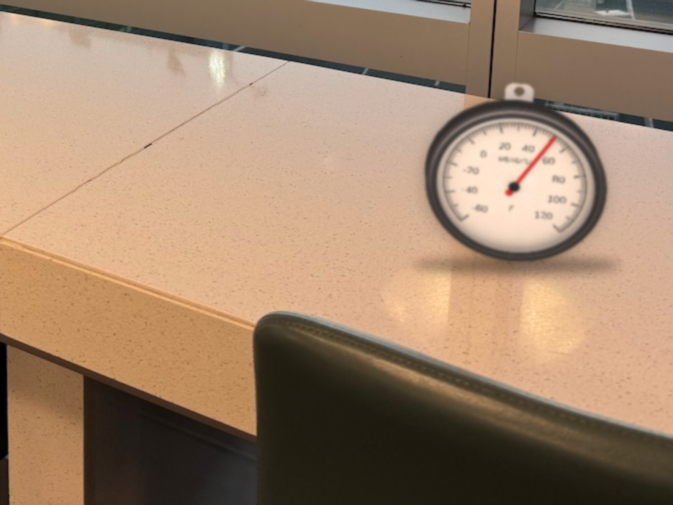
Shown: 50 °F
